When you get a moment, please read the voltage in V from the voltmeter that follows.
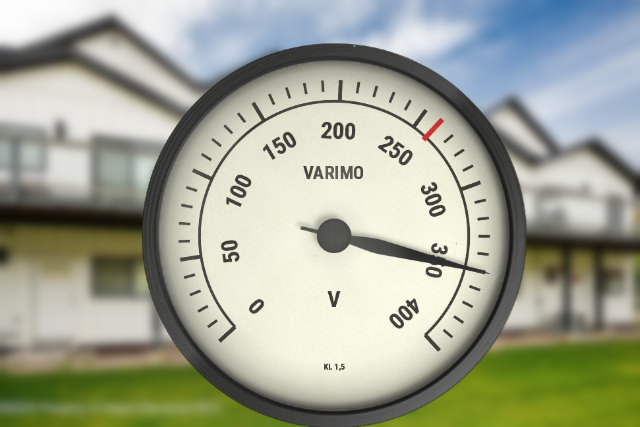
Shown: 350 V
